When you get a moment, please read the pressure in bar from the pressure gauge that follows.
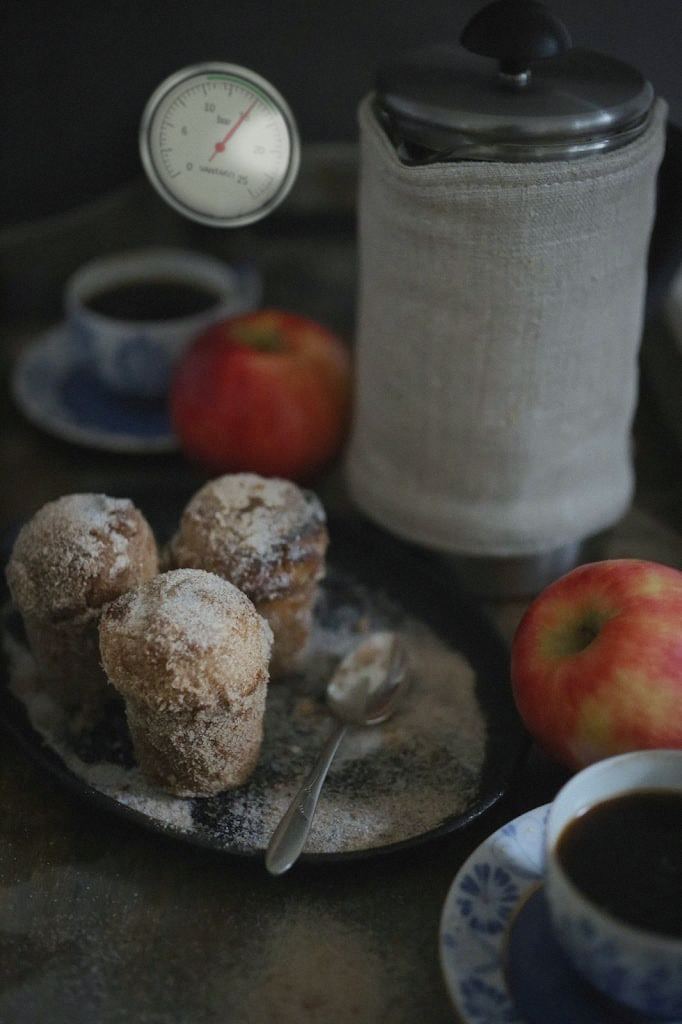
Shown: 15 bar
